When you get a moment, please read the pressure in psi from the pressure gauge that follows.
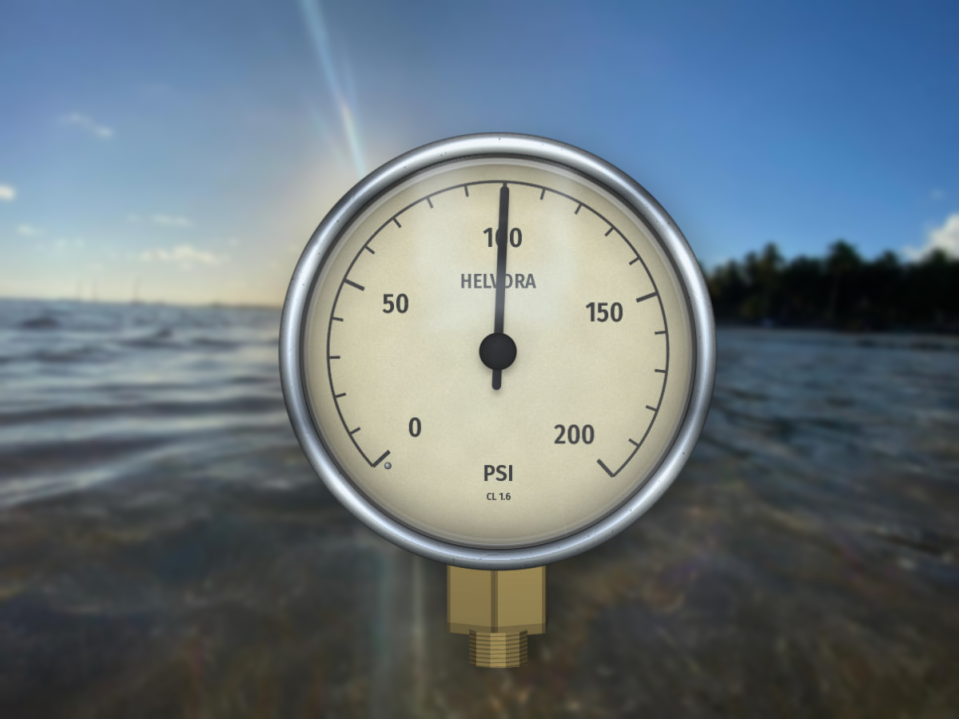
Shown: 100 psi
